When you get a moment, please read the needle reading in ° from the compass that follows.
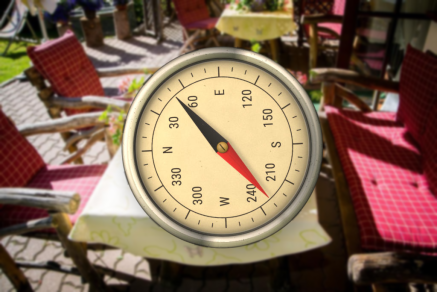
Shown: 230 °
